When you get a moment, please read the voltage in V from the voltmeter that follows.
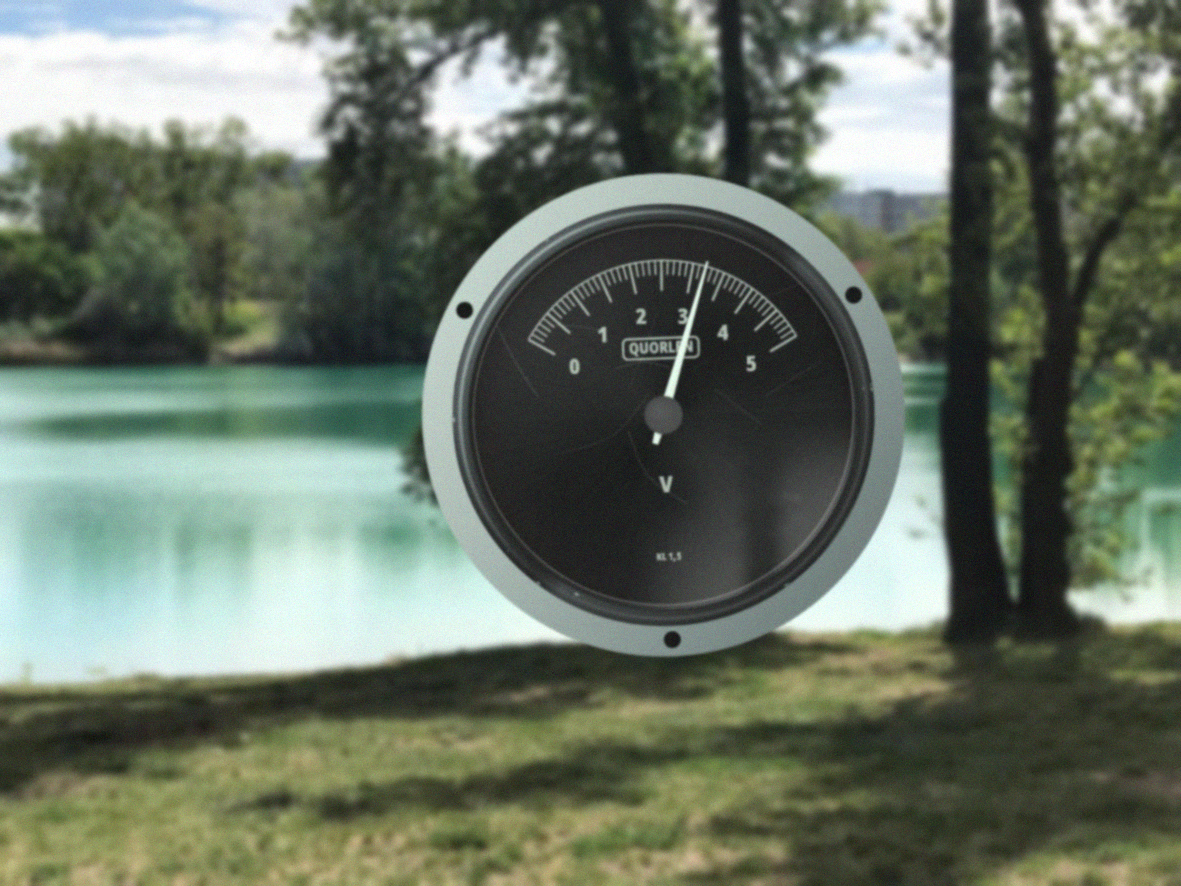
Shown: 3.2 V
